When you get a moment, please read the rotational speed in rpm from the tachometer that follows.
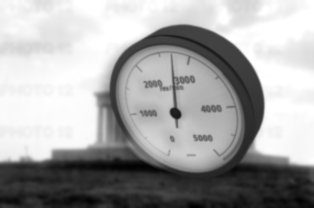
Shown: 2750 rpm
